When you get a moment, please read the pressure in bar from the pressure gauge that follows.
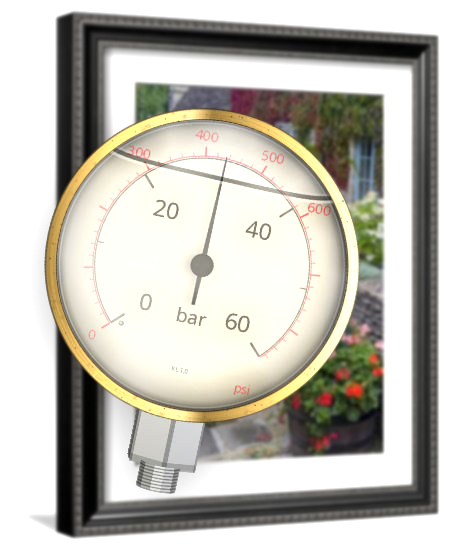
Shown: 30 bar
